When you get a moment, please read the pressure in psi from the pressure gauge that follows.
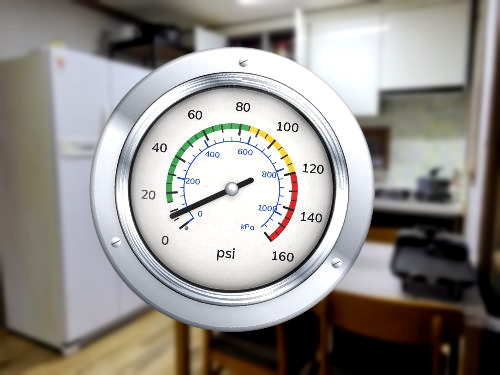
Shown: 7.5 psi
